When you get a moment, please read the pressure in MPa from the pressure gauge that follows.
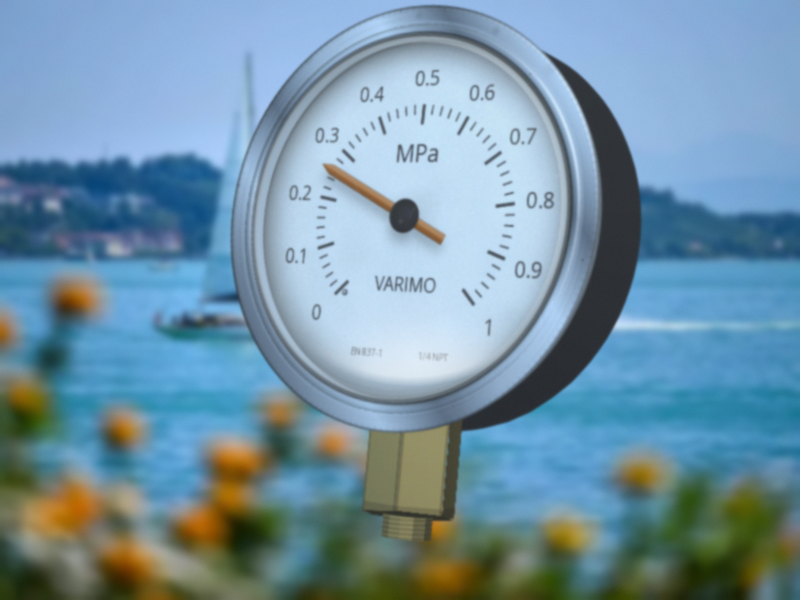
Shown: 0.26 MPa
